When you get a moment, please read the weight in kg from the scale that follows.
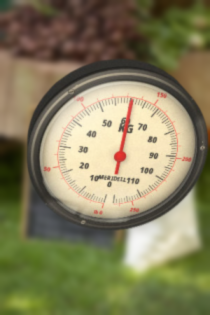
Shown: 60 kg
